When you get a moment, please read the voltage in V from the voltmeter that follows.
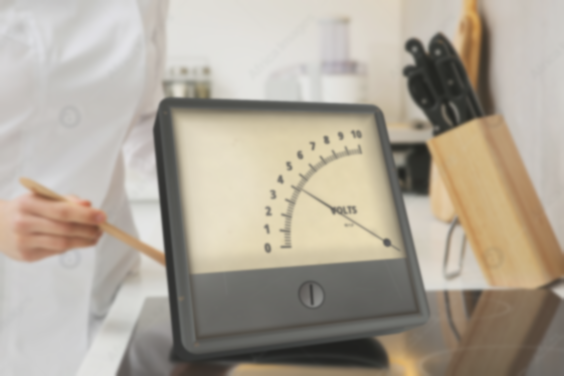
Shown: 4 V
